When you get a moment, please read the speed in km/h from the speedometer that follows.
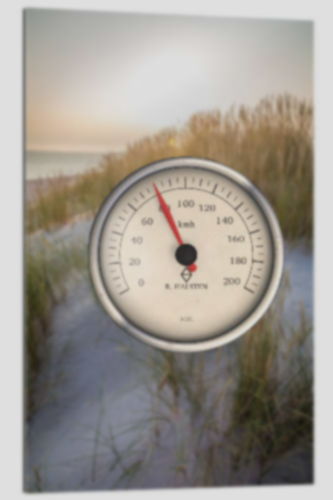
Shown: 80 km/h
